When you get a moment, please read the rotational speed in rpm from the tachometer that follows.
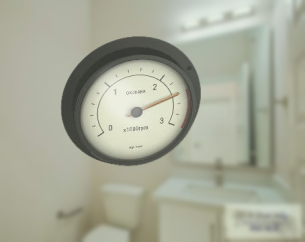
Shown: 2400 rpm
